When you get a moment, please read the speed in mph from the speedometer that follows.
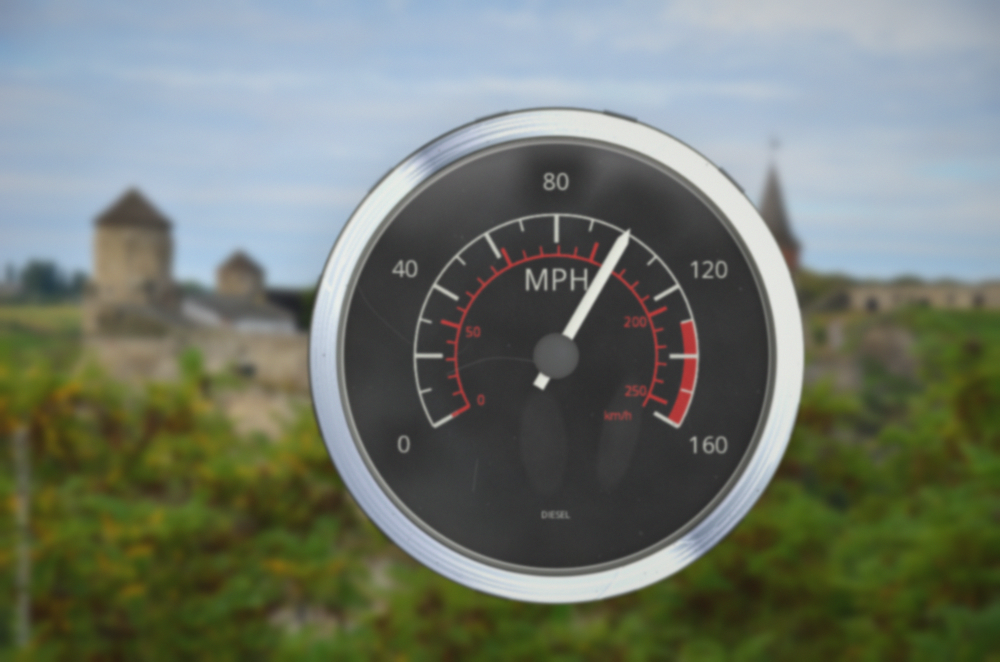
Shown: 100 mph
